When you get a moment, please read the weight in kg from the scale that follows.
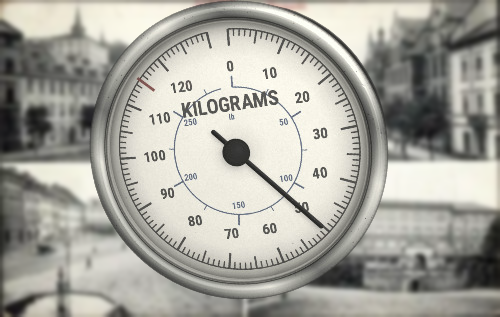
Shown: 50 kg
